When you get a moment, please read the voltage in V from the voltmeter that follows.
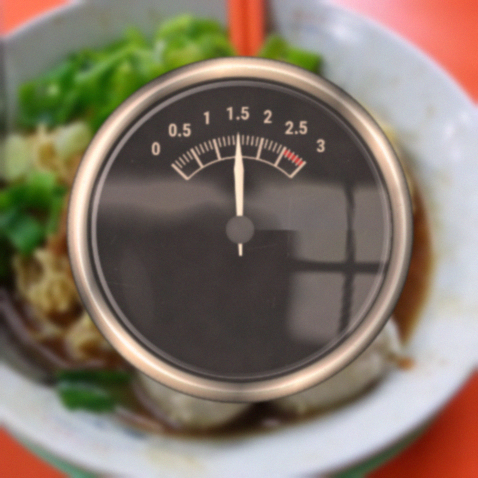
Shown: 1.5 V
